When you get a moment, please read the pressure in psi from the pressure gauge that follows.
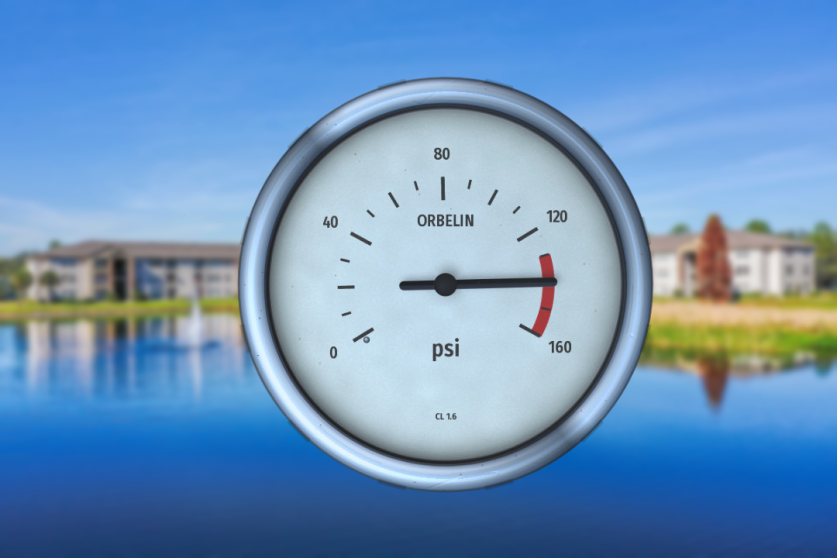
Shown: 140 psi
